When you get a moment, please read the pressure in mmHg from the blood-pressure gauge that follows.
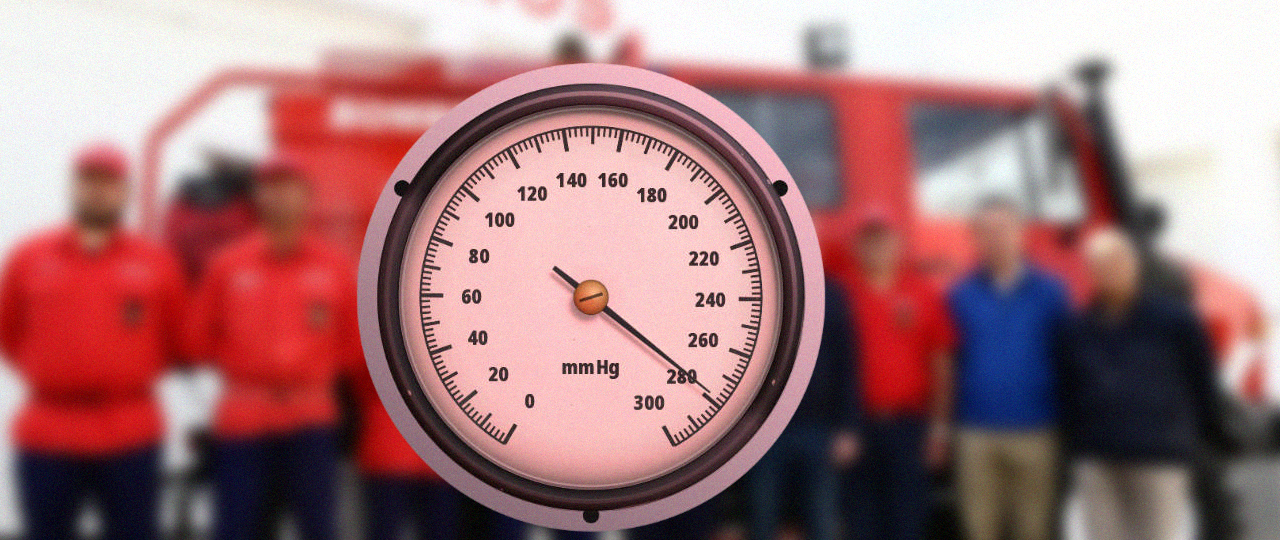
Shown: 278 mmHg
